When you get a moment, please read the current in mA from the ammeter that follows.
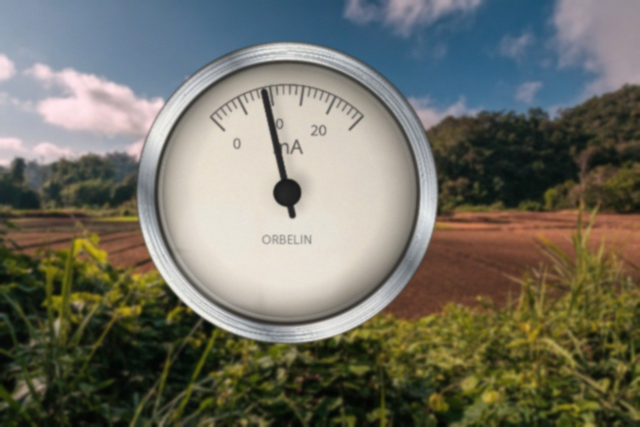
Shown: 9 mA
